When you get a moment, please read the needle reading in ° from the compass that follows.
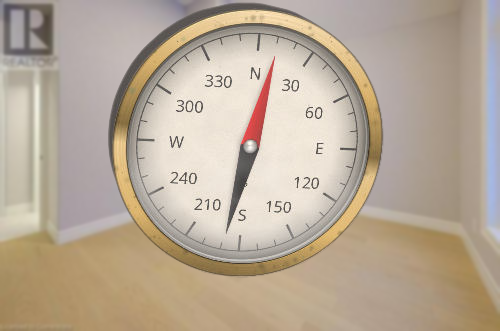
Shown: 10 °
